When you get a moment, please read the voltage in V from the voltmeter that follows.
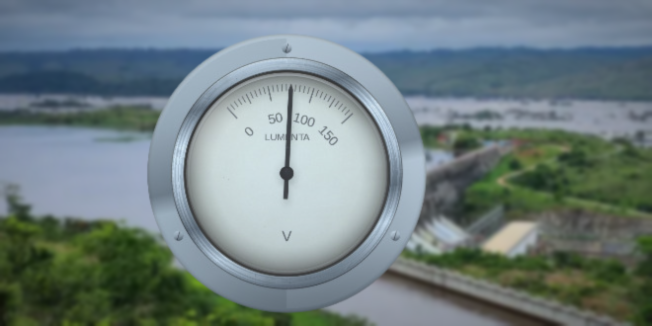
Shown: 75 V
